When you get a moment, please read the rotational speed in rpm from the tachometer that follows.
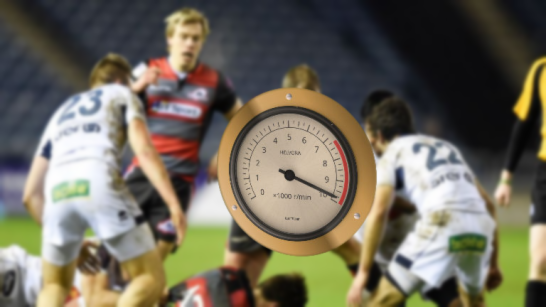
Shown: 9750 rpm
